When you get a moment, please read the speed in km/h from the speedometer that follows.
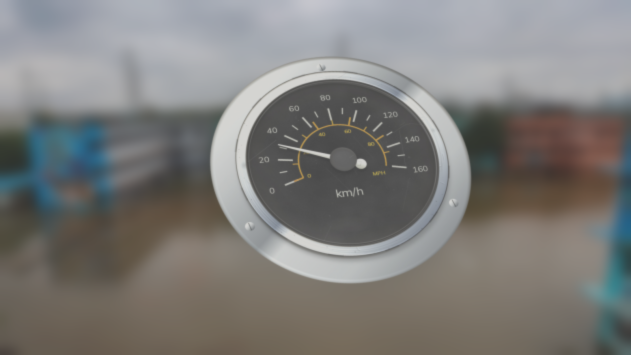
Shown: 30 km/h
